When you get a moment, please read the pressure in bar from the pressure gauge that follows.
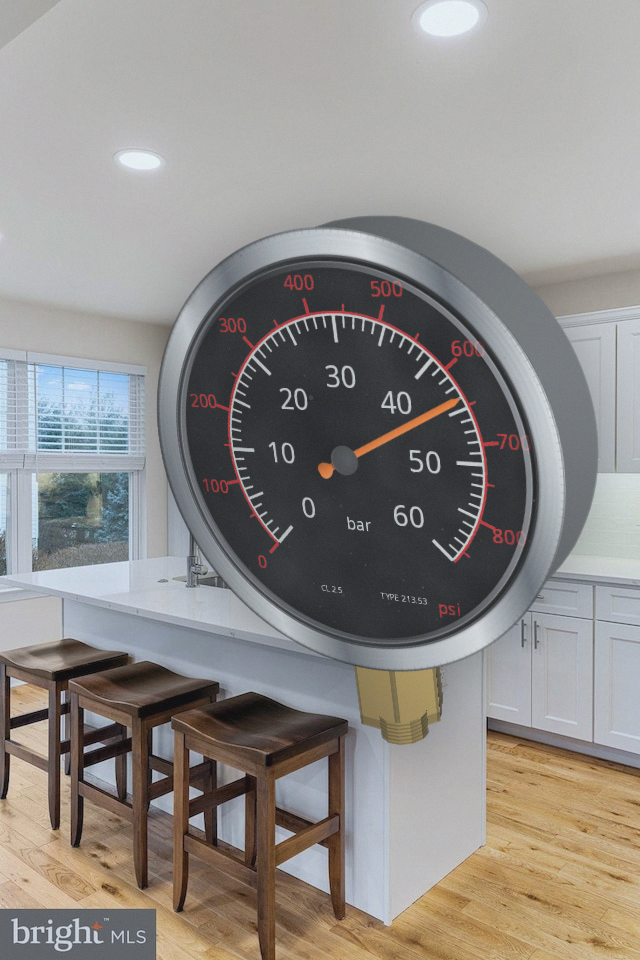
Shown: 44 bar
